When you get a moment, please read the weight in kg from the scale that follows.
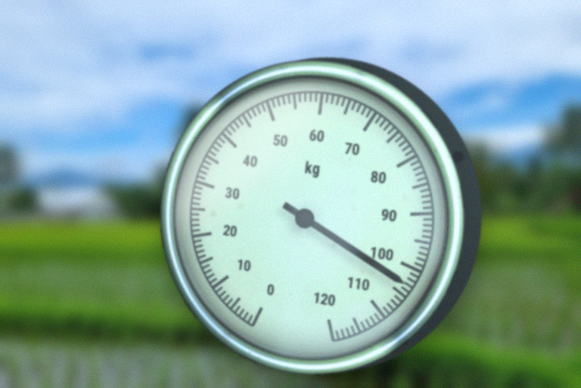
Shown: 103 kg
